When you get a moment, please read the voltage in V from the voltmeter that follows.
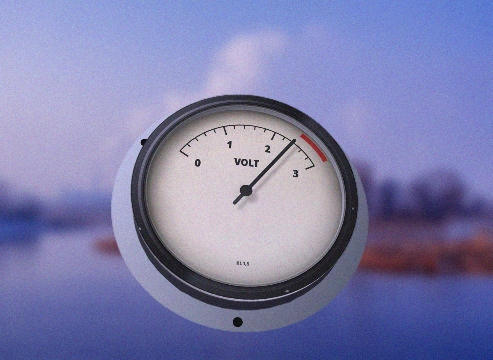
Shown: 2.4 V
